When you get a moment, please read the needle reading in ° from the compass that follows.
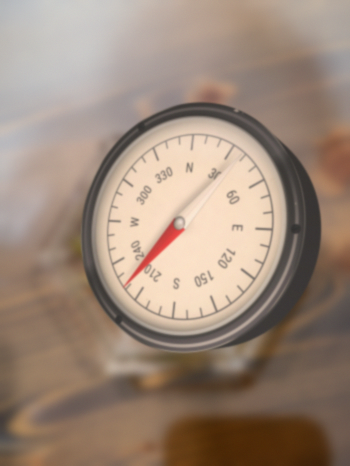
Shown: 220 °
